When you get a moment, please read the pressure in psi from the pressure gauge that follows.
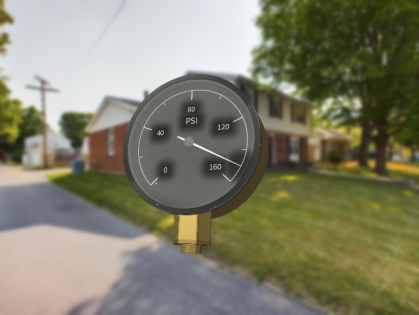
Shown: 150 psi
